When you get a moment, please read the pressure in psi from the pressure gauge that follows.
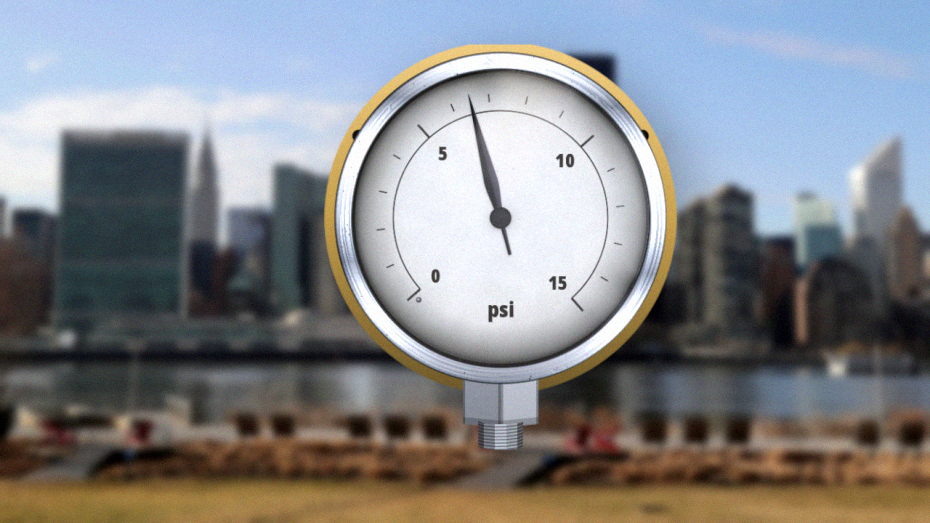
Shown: 6.5 psi
